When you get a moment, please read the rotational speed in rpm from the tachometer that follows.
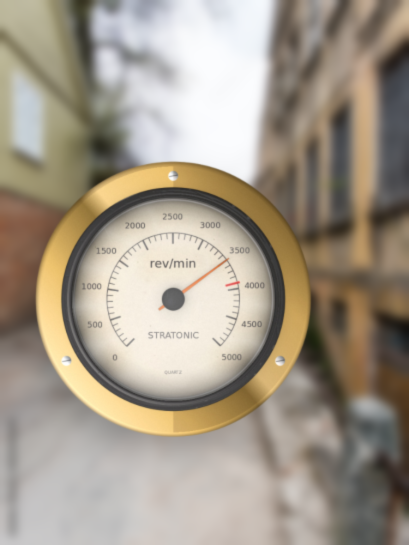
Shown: 3500 rpm
